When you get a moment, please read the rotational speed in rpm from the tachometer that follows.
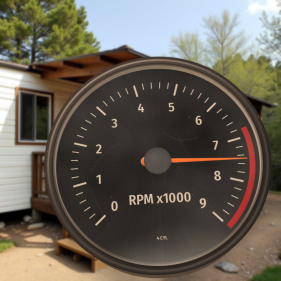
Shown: 7500 rpm
